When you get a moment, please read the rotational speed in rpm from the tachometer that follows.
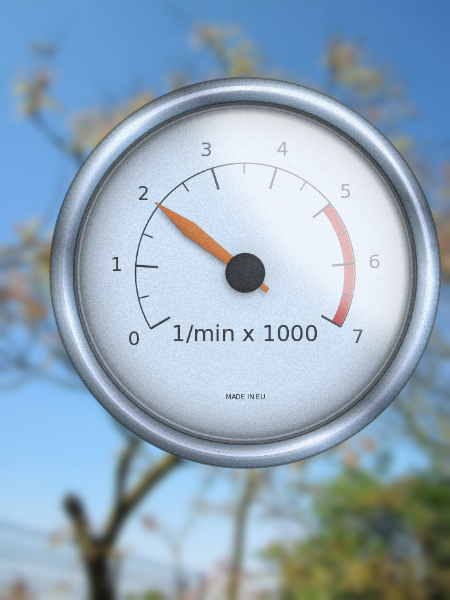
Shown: 2000 rpm
